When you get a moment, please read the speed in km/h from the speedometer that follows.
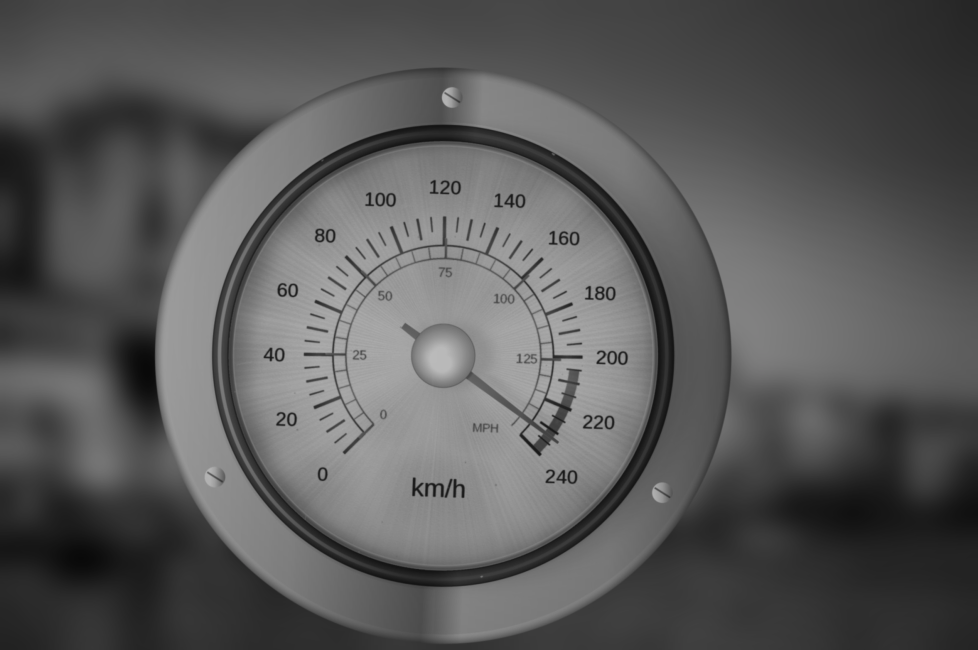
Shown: 232.5 km/h
